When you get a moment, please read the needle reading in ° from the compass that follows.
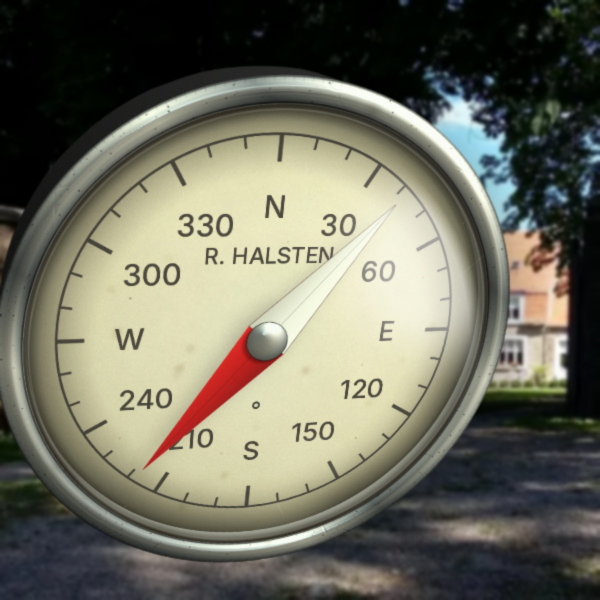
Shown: 220 °
